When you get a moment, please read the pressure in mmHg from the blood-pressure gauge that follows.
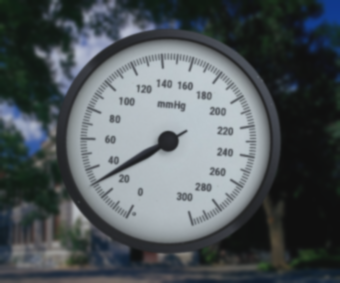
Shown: 30 mmHg
